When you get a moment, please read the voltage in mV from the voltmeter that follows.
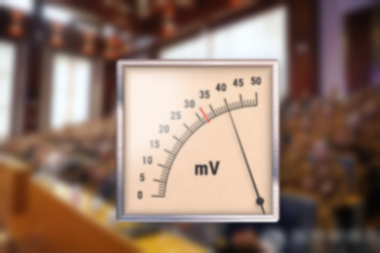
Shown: 40 mV
